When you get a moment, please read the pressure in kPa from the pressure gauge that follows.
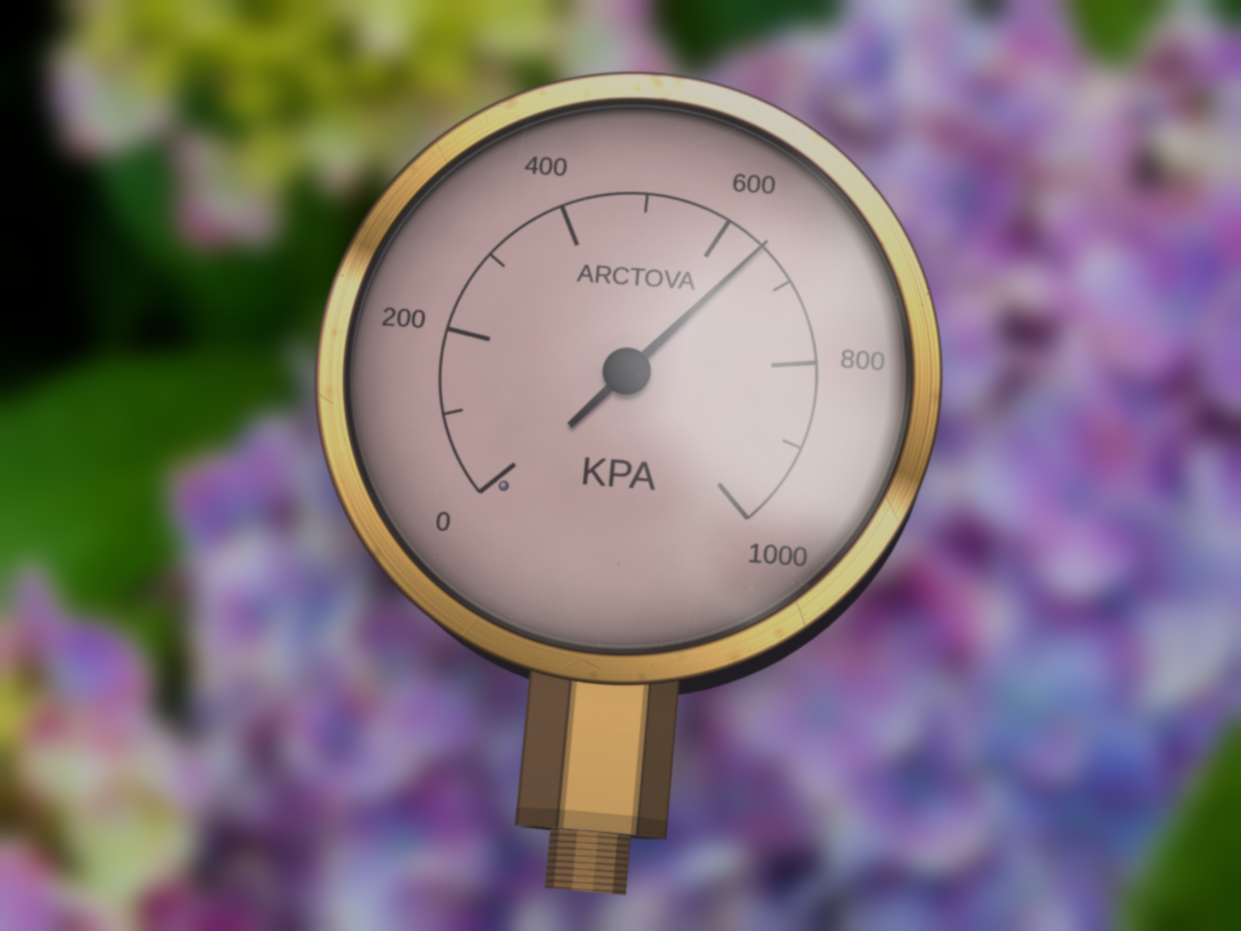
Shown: 650 kPa
